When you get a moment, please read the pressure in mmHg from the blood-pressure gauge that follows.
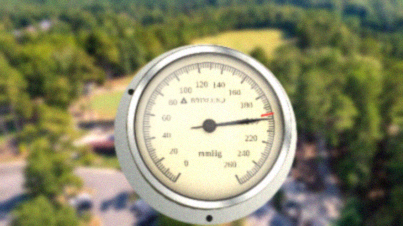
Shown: 200 mmHg
